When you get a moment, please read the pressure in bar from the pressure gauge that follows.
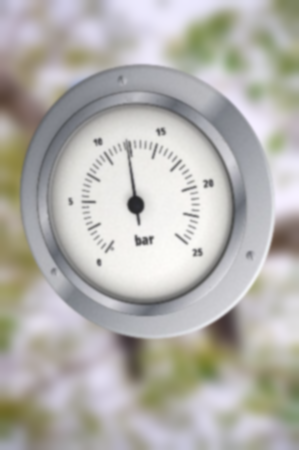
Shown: 12.5 bar
